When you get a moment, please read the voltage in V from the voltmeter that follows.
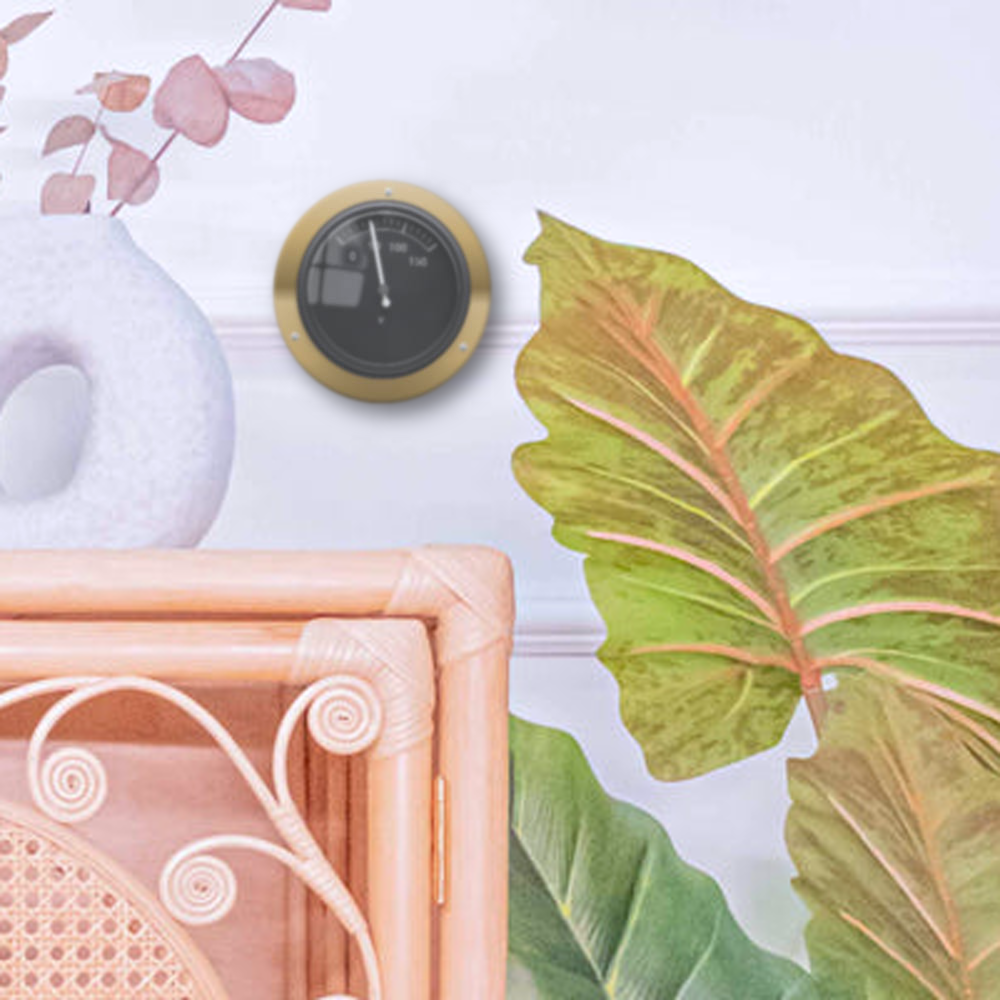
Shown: 50 V
